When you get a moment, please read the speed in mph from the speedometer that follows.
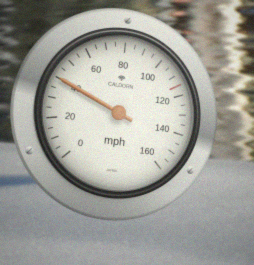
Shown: 40 mph
